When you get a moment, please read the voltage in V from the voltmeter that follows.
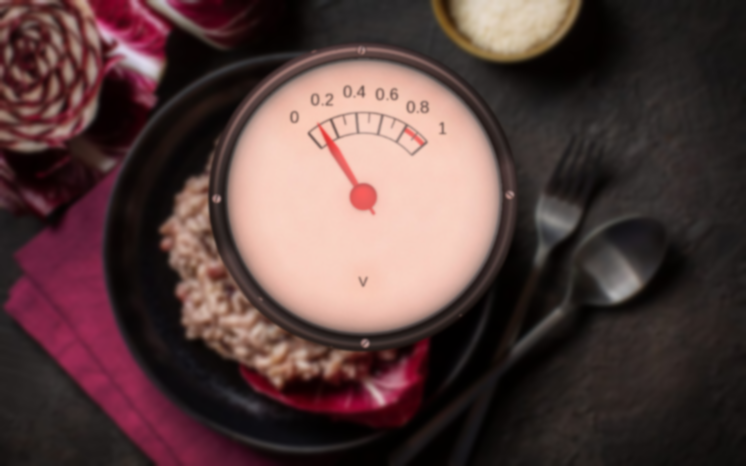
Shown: 0.1 V
